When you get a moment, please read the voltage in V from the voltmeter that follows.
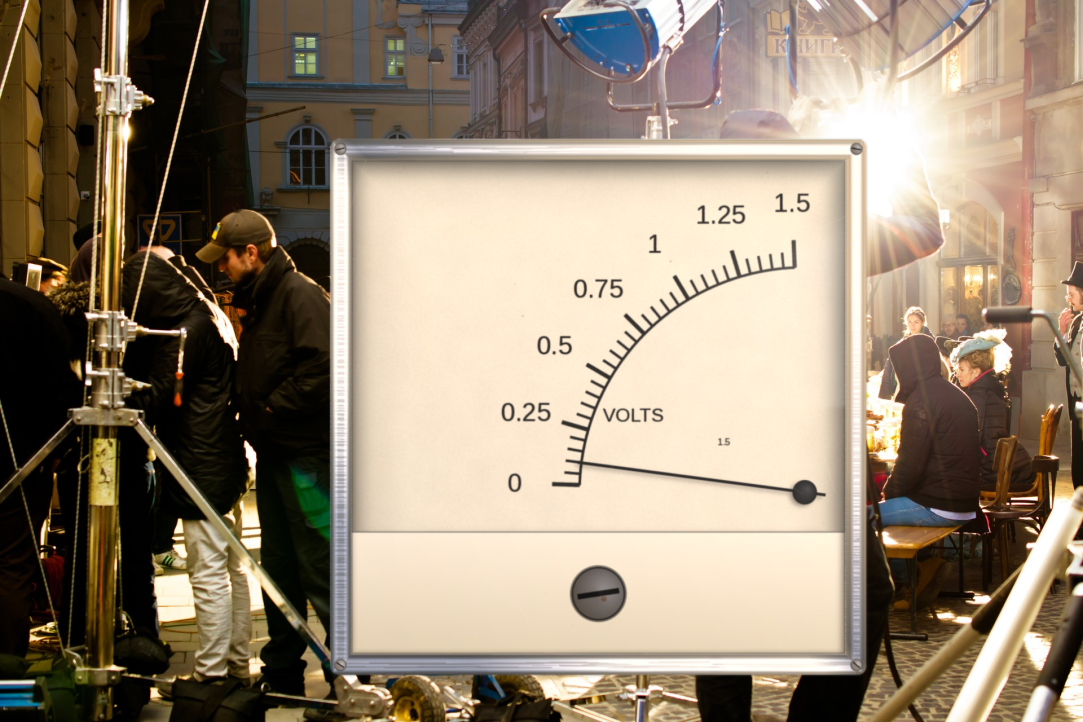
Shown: 0.1 V
